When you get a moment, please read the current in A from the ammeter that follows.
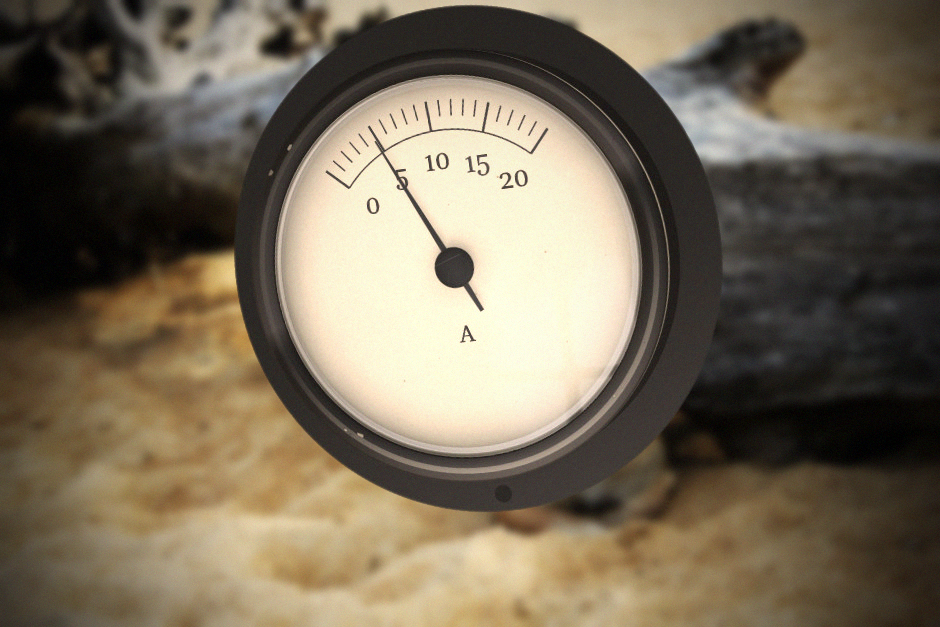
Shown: 5 A
